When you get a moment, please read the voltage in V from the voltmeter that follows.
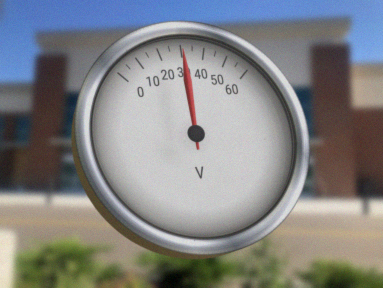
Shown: 30 V
